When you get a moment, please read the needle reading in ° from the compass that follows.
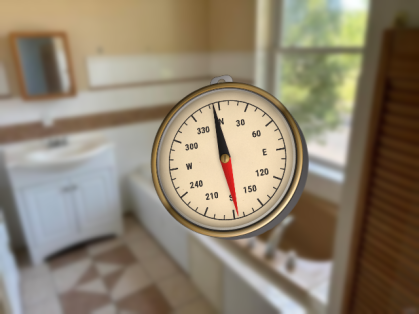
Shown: 175 °
